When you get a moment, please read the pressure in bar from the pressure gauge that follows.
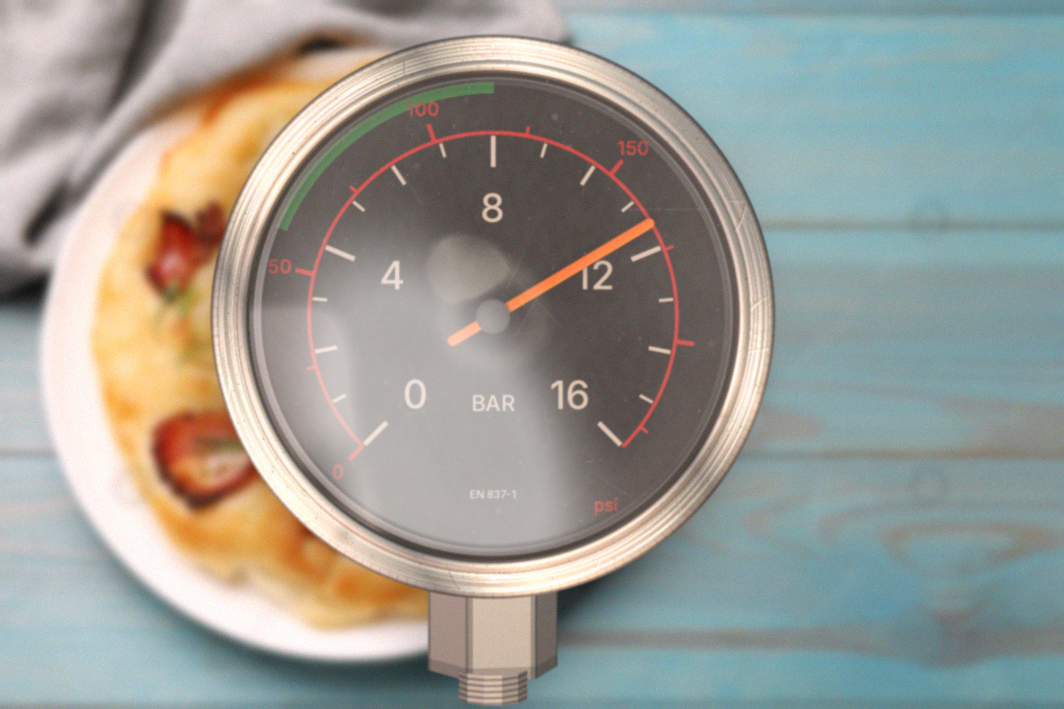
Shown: 11.5 bar
